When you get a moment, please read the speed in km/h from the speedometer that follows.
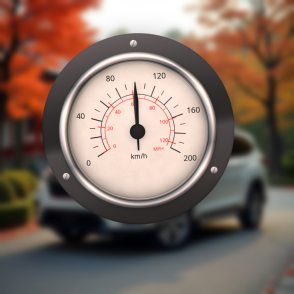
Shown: 100 km/h
